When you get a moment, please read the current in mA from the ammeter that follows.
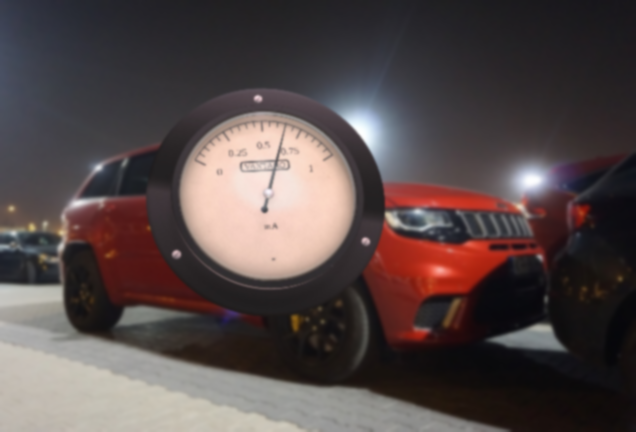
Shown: 0.65 mA
